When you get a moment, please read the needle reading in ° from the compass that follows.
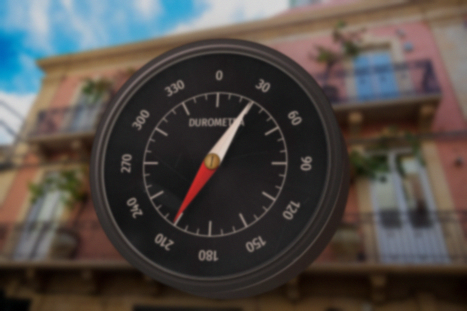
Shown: 210 °
